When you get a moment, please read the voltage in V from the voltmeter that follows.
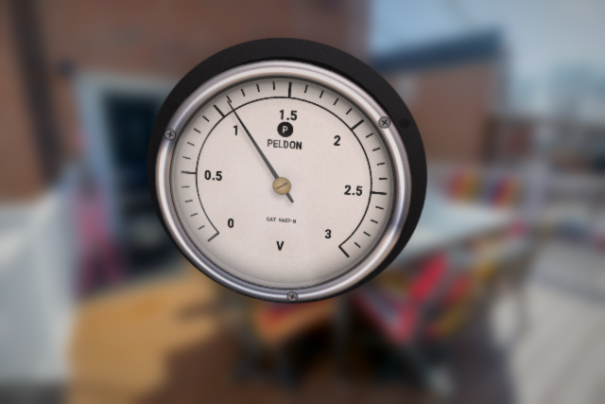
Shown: 1.1 V
